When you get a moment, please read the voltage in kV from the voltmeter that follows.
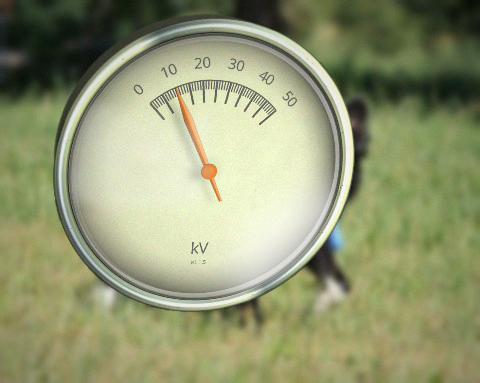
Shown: 10 kV
